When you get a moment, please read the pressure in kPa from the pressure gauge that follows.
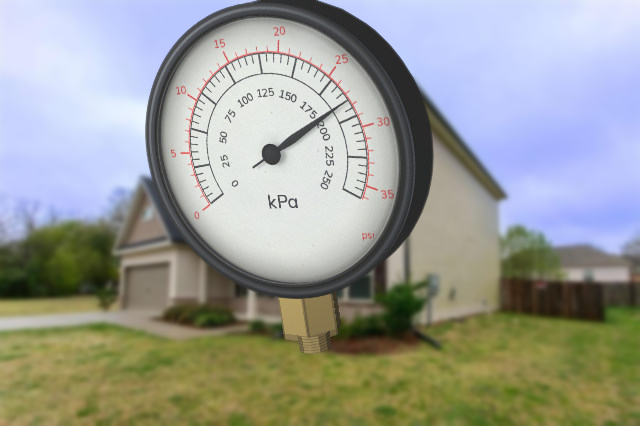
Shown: 190 kPa
